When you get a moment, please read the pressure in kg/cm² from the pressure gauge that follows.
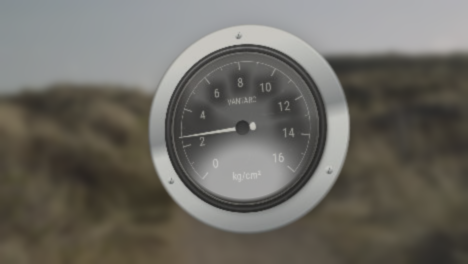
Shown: 2.5 kg/cm²
